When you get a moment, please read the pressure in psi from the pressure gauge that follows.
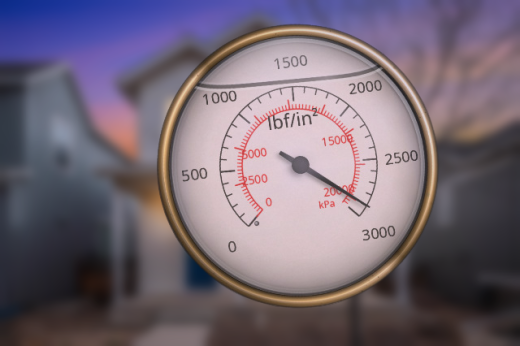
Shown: 2900 psi
